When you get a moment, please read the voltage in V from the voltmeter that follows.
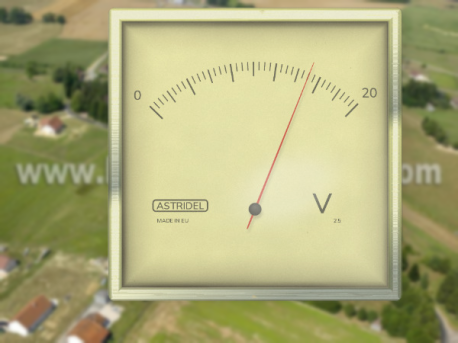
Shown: 15 V
